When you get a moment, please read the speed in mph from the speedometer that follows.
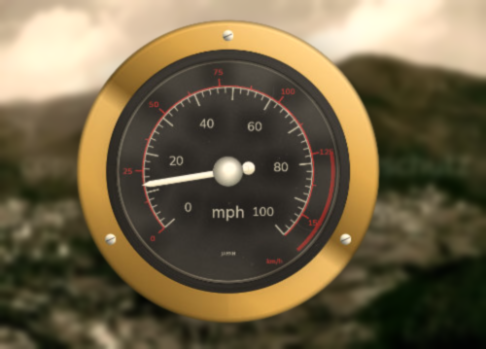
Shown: 12 mph
